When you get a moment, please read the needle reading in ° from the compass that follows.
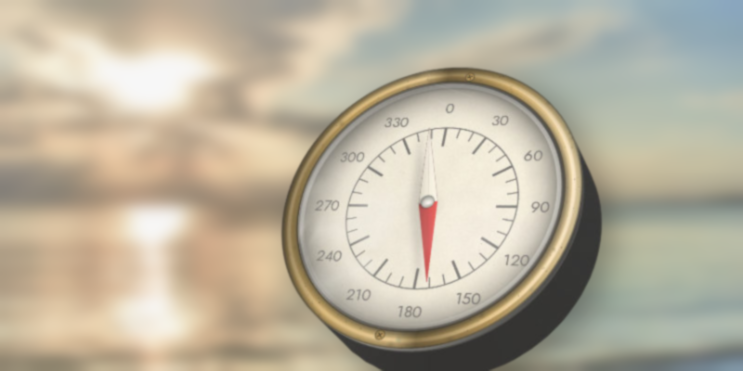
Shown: 170 °
